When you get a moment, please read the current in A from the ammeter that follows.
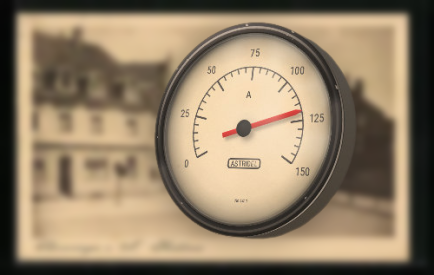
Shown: 120 A
